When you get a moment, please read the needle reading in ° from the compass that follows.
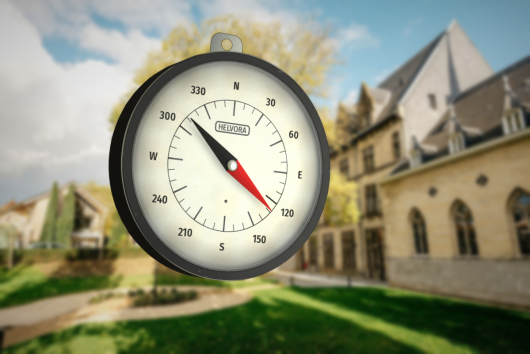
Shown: 130 °
